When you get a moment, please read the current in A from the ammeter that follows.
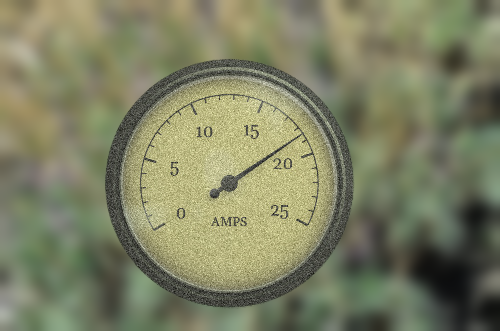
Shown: 18.5 A
